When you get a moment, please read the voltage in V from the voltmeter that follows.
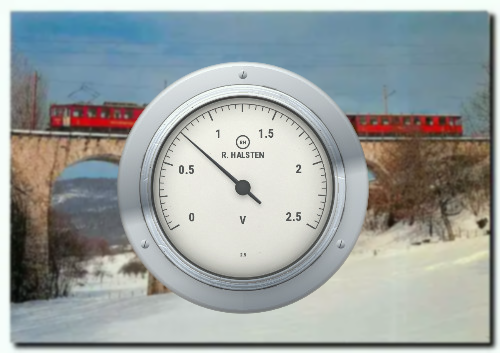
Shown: 0.75 V
